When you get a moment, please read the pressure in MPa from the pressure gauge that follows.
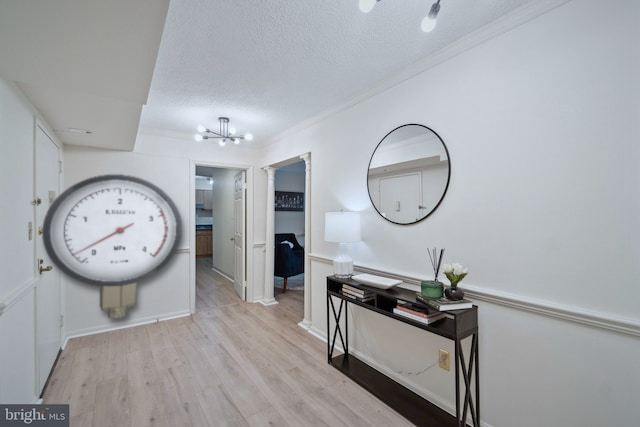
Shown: 0.2 MPa
